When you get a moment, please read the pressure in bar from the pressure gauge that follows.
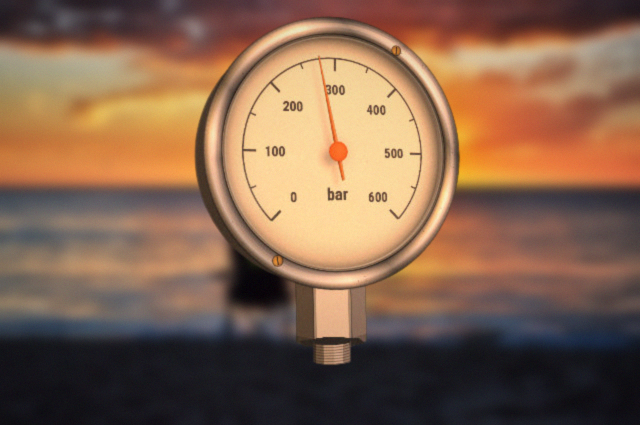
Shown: 275 bar
